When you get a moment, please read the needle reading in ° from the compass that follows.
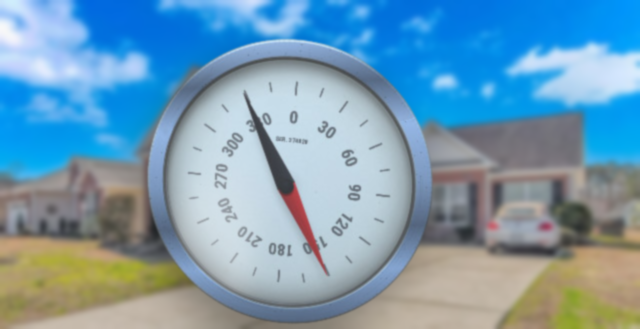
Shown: 150 °
